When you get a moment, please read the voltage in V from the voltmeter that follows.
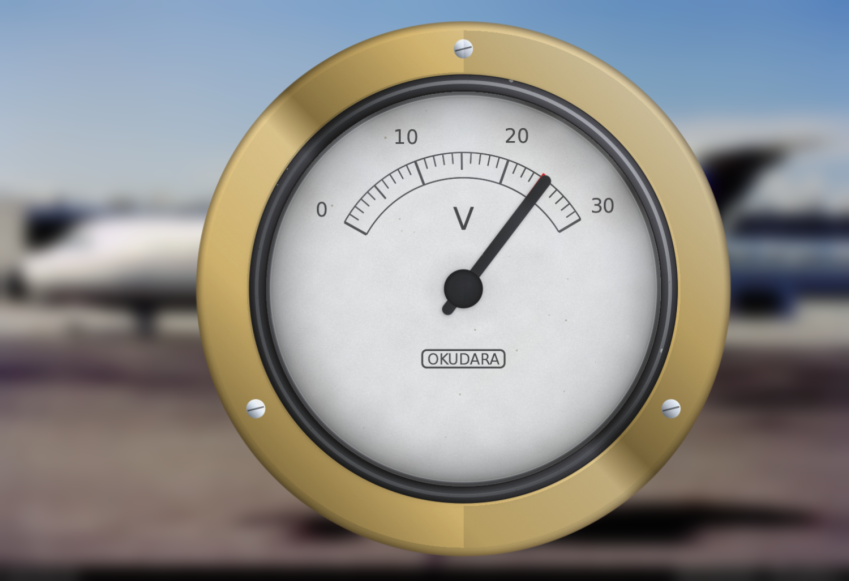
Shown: 24.5 V
